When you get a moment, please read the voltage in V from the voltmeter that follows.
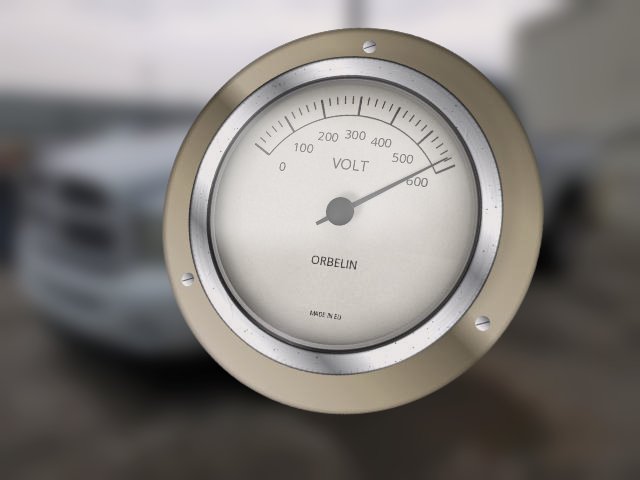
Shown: 580 V
